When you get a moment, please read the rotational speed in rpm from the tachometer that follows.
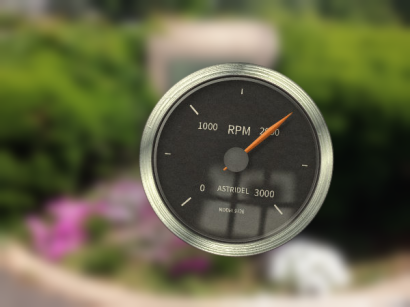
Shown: 2000 rpm
